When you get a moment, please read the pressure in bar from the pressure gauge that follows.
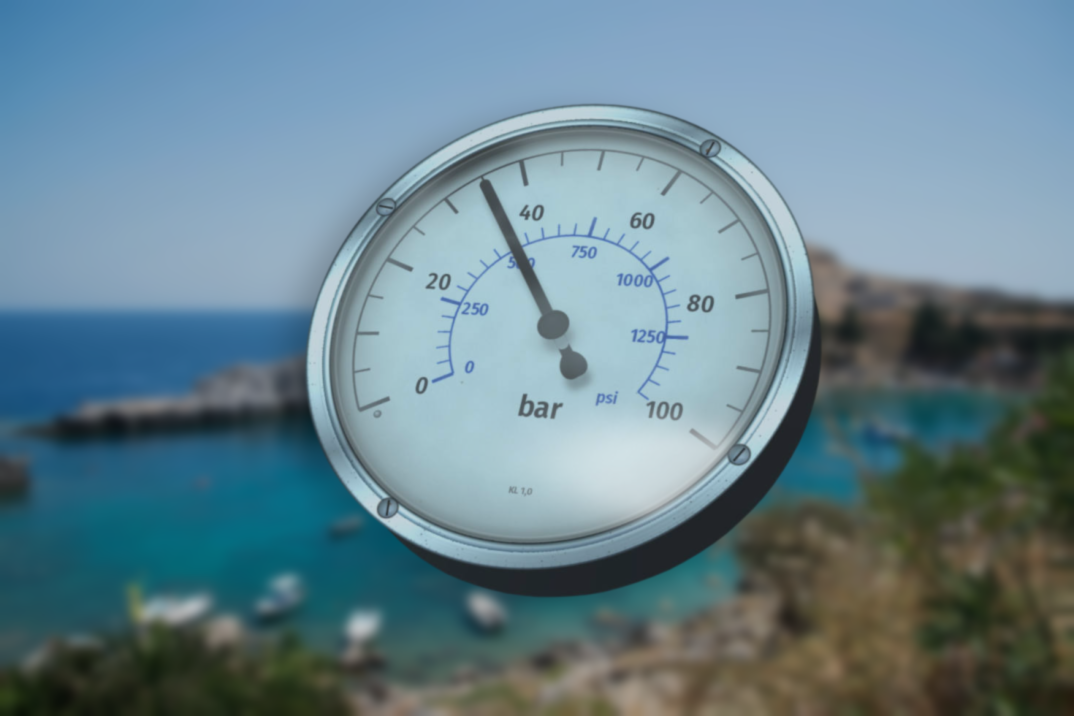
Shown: 35 bar
